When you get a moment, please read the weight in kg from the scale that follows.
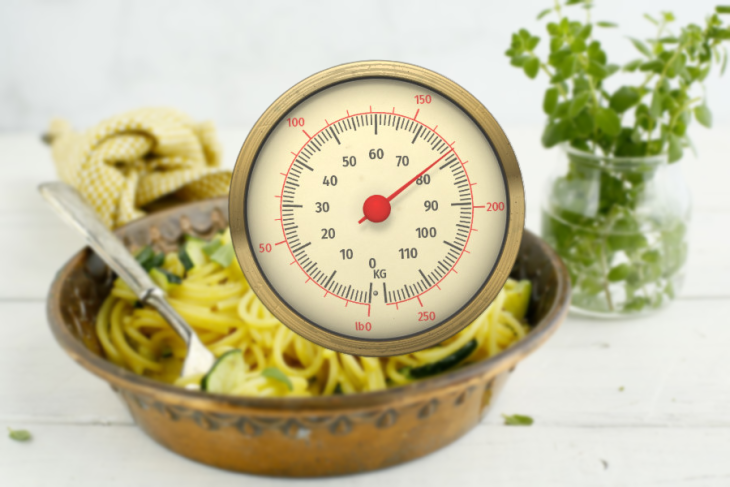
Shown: 78 kg
